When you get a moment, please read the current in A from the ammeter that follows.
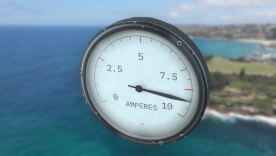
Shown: 9 A
